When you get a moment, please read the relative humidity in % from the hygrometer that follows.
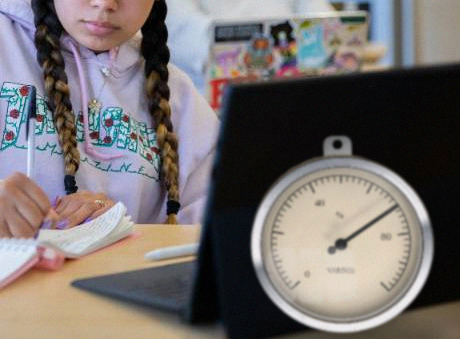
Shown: 70 %
